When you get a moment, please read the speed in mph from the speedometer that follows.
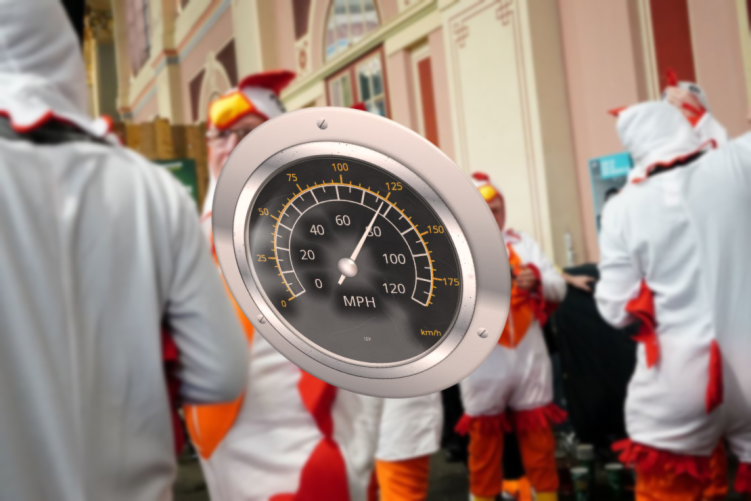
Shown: 77.5 mph
